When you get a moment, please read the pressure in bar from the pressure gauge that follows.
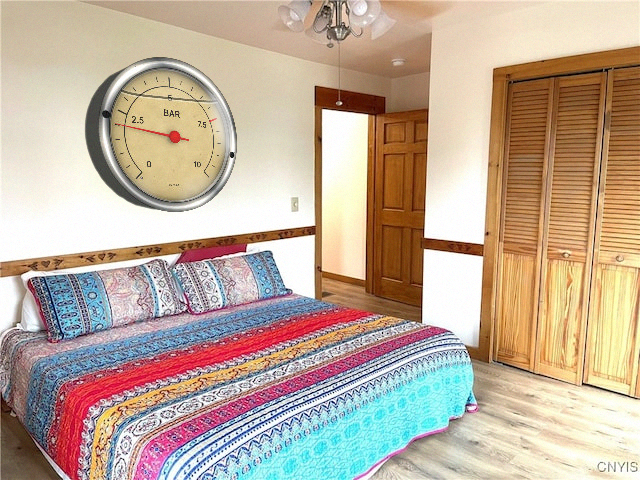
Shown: 2 bar
